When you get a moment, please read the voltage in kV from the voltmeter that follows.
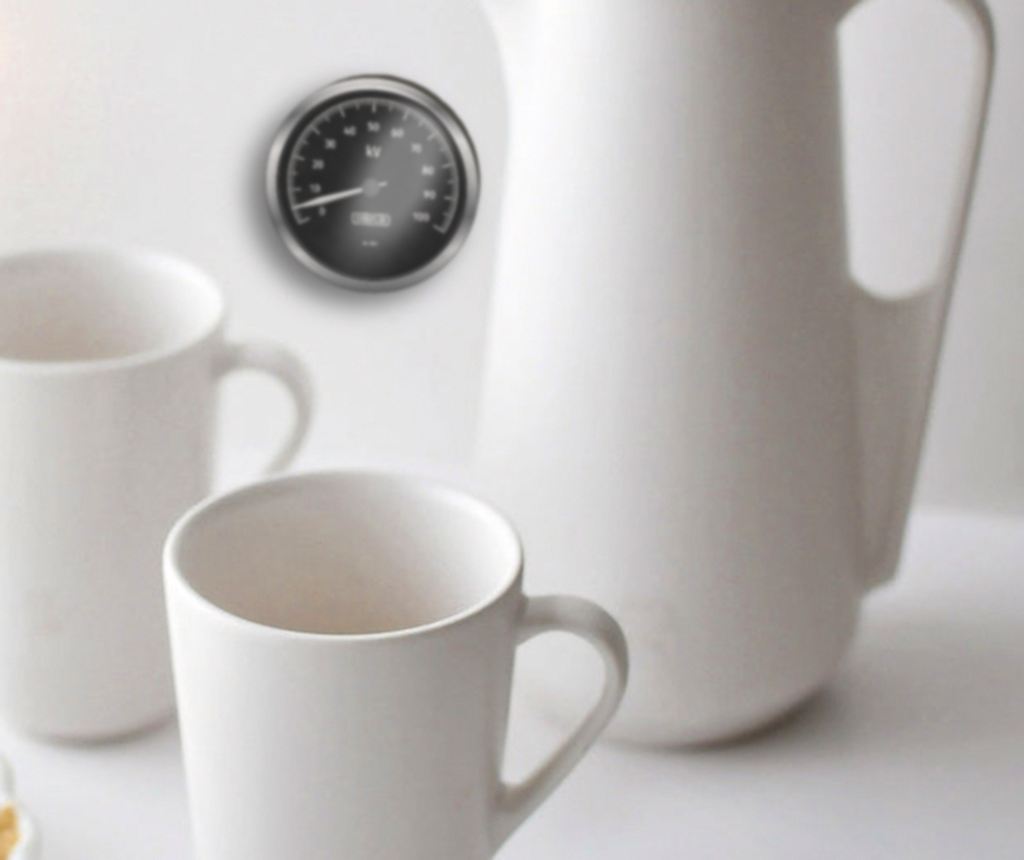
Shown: 5 kV
